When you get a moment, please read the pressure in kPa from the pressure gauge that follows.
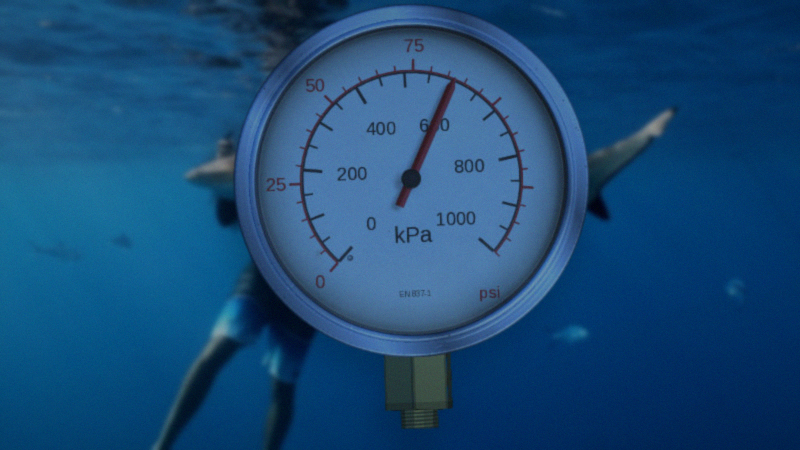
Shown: 600 kPa
